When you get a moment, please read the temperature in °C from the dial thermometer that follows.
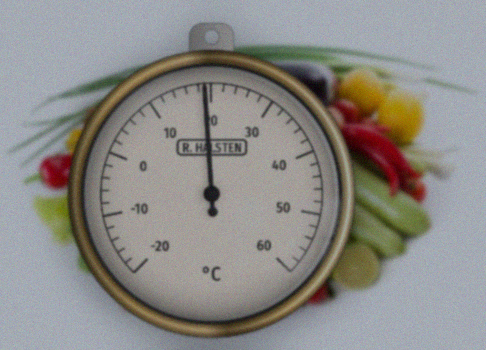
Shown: 19 °C
